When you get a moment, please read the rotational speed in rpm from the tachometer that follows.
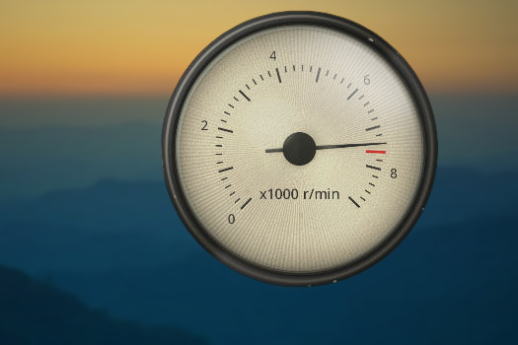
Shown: 7400 rpm
